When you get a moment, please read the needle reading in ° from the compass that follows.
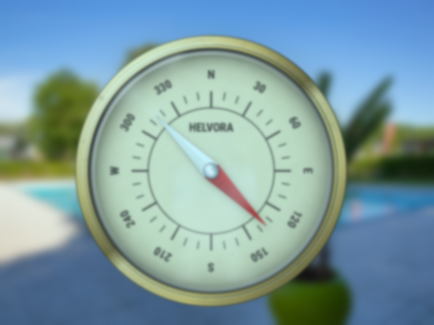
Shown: 135 °
